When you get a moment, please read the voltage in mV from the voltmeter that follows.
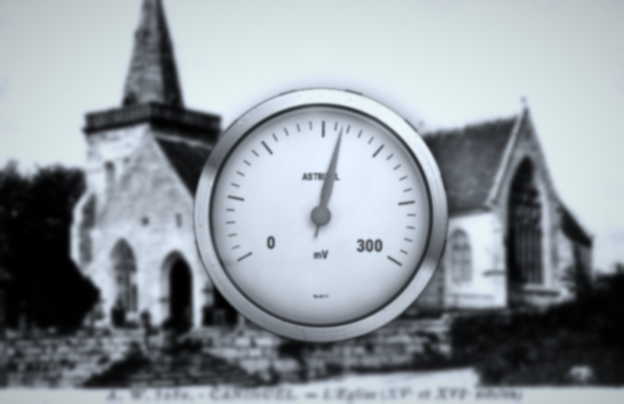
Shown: 165 mV
